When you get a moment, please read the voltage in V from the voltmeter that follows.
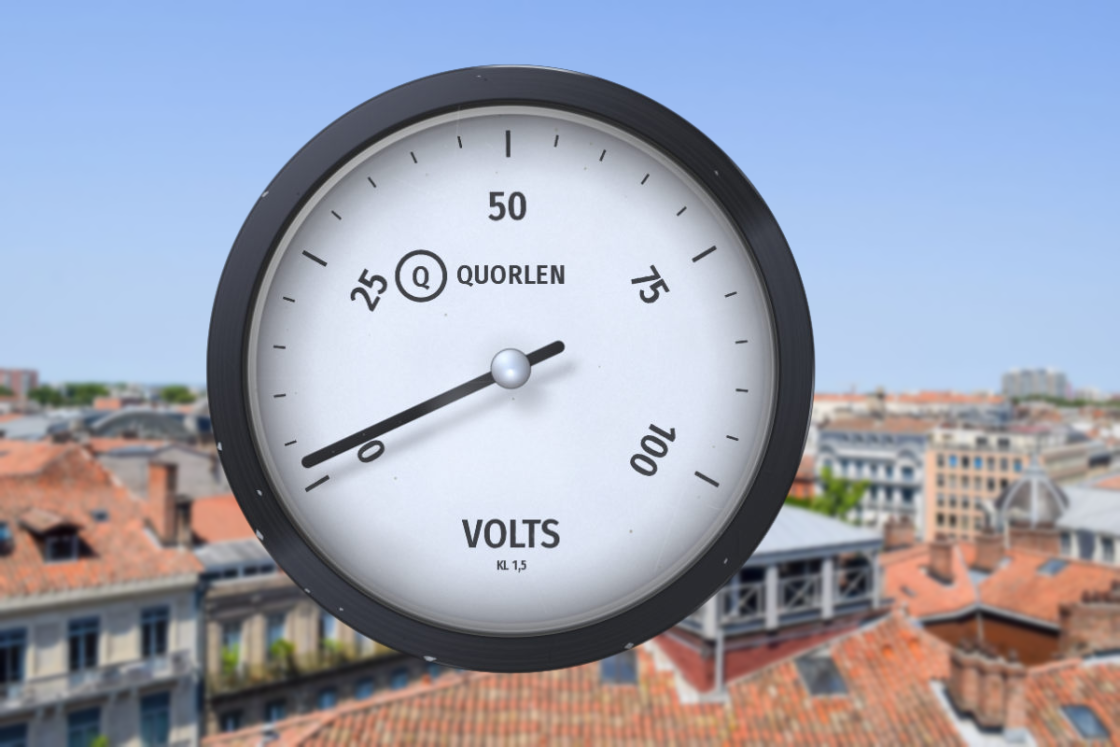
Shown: 2.5 V
